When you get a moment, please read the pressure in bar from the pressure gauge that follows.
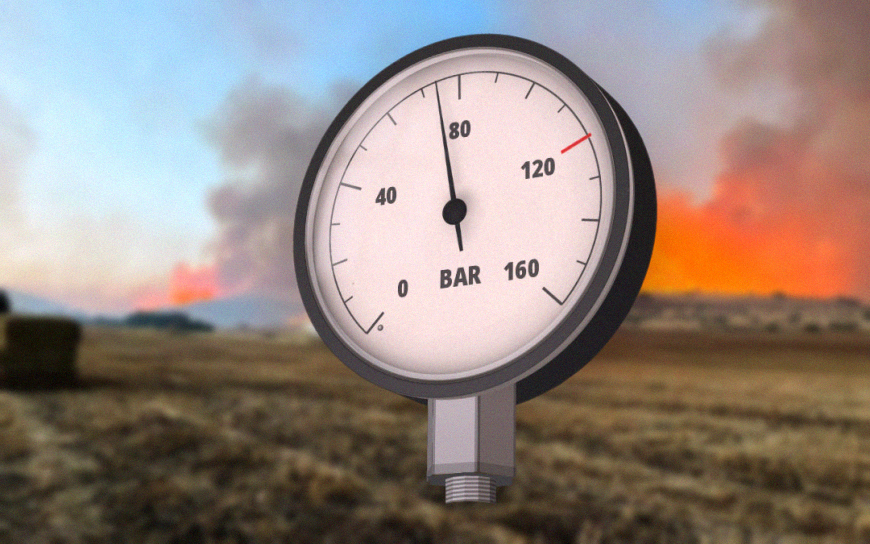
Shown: 75 bar
